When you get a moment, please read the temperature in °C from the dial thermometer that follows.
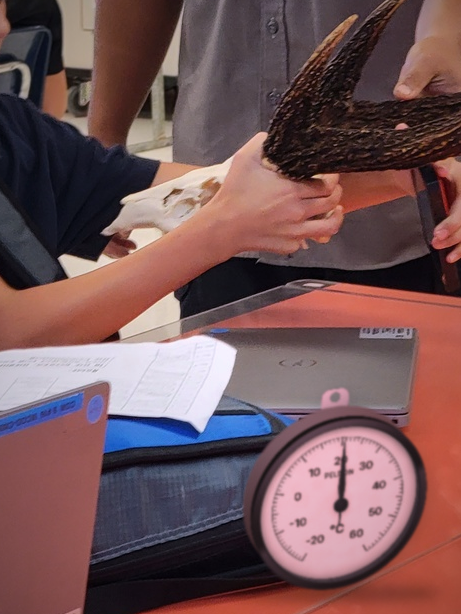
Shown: 20 °C
